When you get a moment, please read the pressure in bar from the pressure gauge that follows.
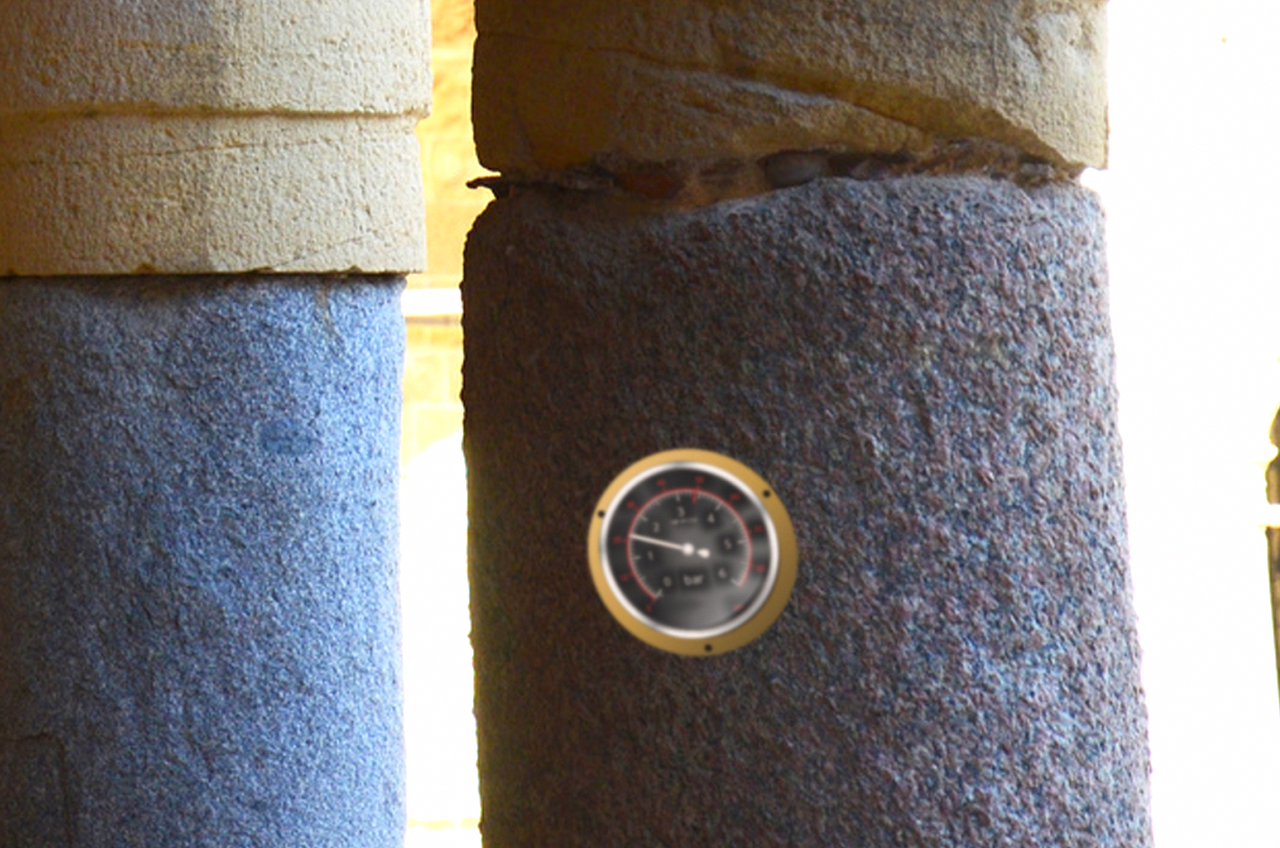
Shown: 1.5 bar
